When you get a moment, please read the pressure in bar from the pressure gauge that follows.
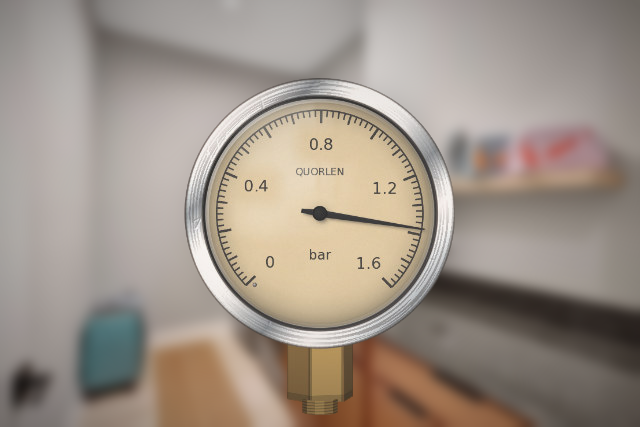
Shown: 1.38 bar
